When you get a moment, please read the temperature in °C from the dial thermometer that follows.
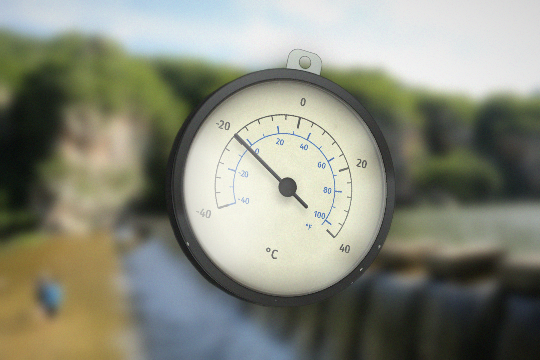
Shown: -20 °C
